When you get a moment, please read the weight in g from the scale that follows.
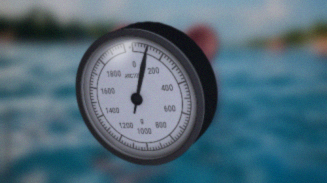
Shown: 100 g
